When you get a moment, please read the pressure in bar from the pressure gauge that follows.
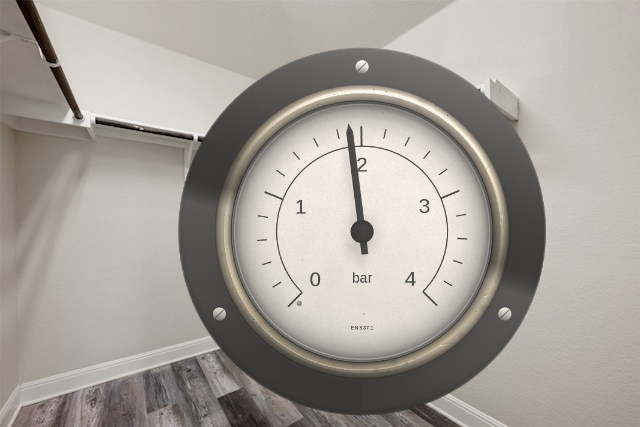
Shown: 1.9 bar
